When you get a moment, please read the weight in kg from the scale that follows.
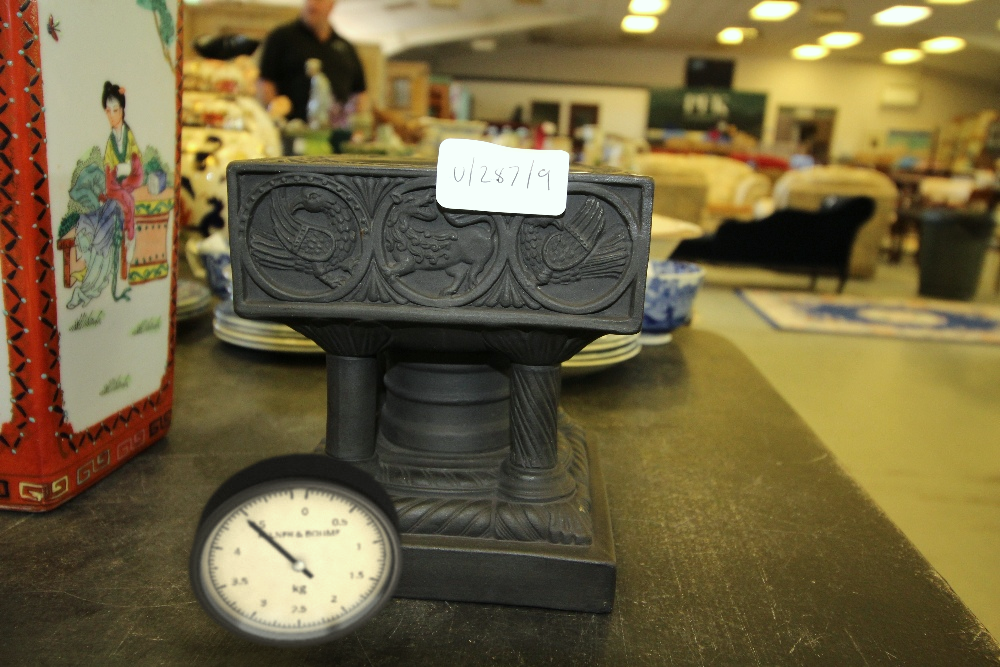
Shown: 4.5 kg
